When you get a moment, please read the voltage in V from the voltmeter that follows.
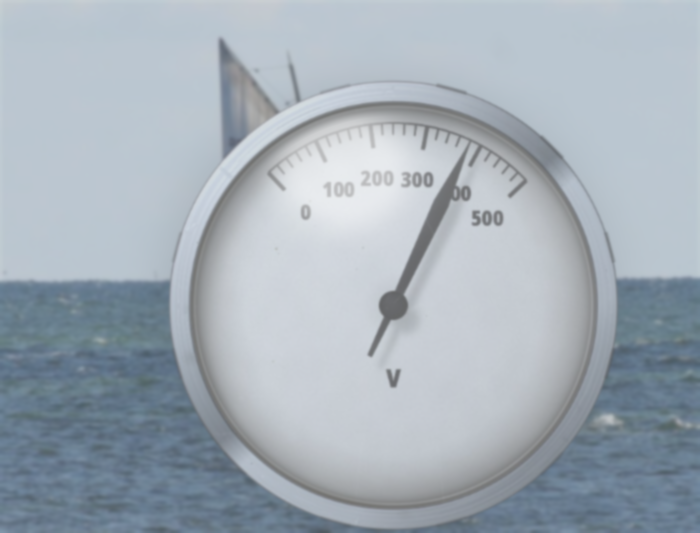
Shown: 380 V
